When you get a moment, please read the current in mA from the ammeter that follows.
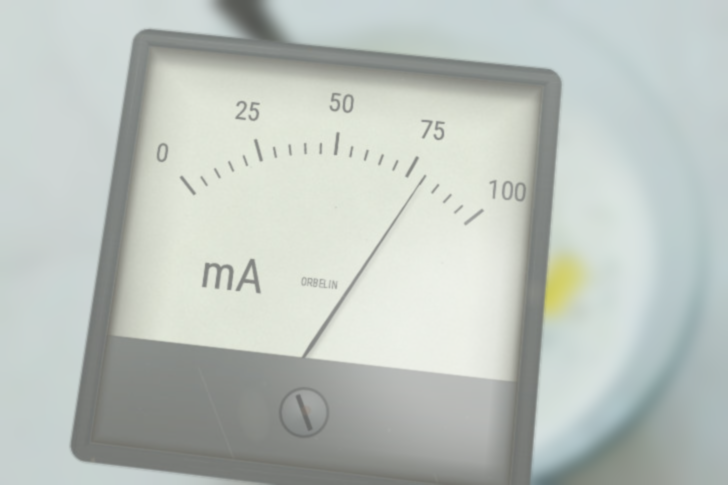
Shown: 80 mA
